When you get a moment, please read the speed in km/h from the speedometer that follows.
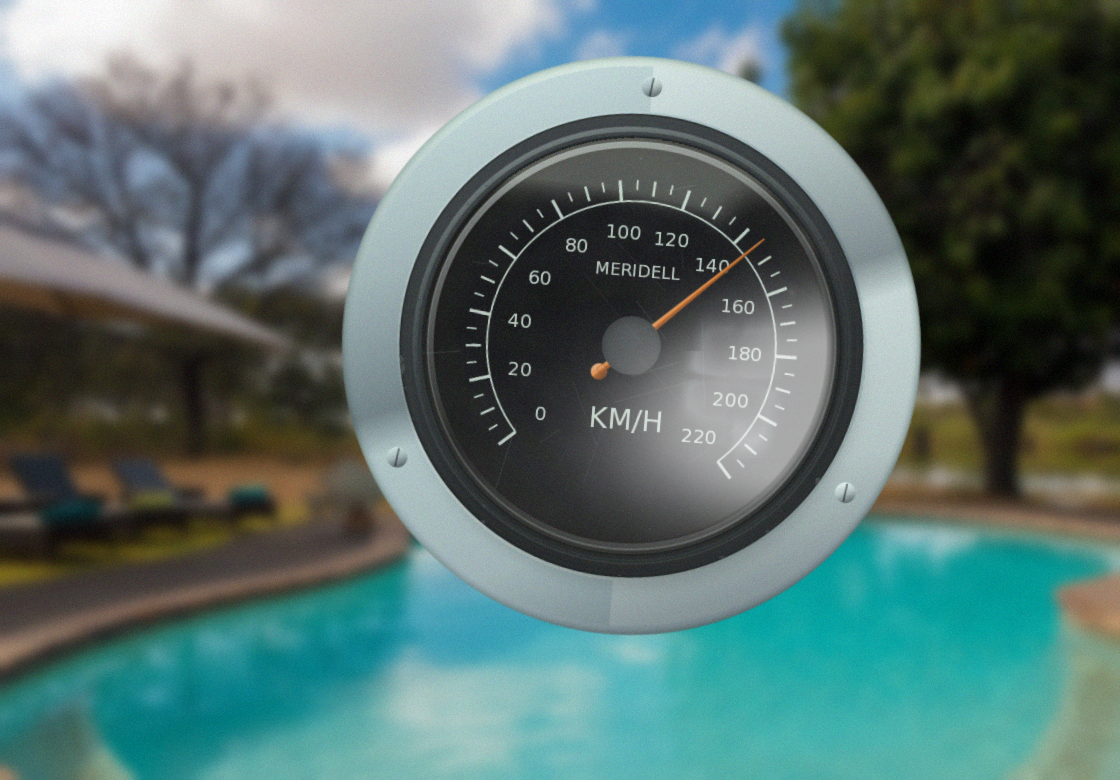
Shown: 145 km/h
